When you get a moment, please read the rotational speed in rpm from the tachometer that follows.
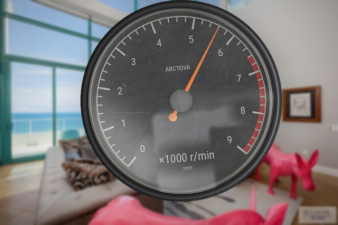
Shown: 5600 rpm
